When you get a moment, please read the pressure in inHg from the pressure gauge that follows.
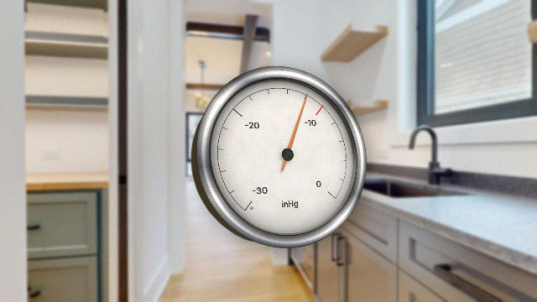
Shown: -12 inHg
